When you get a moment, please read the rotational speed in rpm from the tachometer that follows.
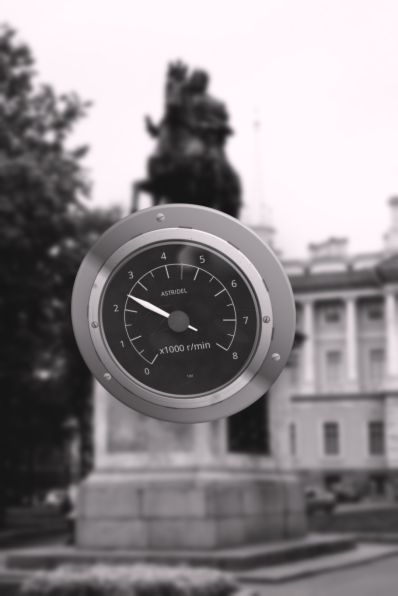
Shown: 2500 rpm
